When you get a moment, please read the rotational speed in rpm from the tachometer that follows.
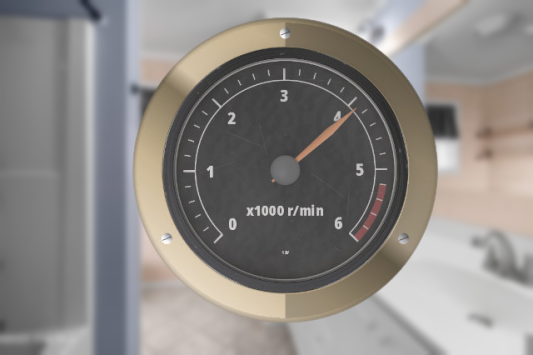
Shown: 4100 rpm
